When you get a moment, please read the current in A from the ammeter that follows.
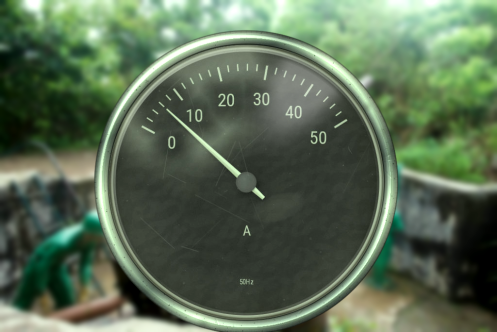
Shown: 6 A
